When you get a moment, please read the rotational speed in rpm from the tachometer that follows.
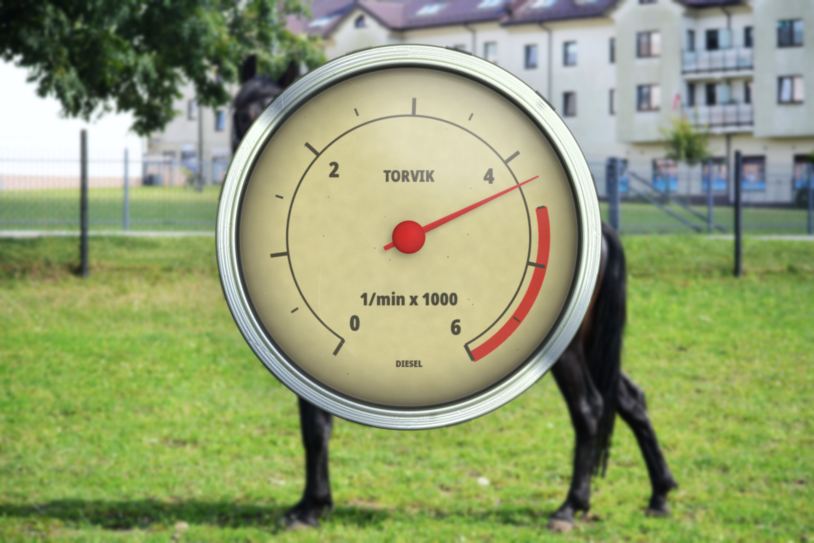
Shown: 4250 rpm
